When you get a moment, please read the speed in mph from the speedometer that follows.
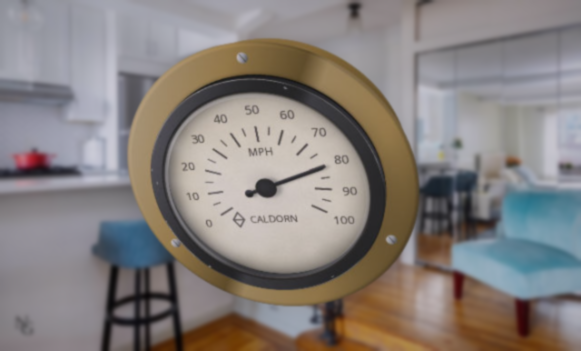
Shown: 80 mph
